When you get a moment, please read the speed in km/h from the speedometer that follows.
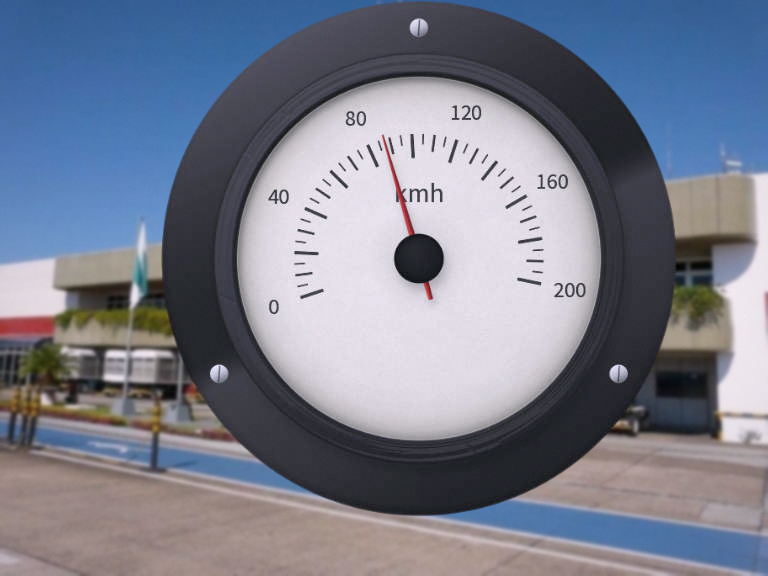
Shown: 87.5 km/h
